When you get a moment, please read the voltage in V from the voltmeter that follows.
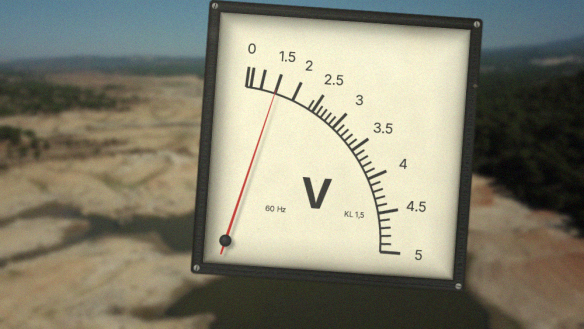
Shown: 1.5 V
